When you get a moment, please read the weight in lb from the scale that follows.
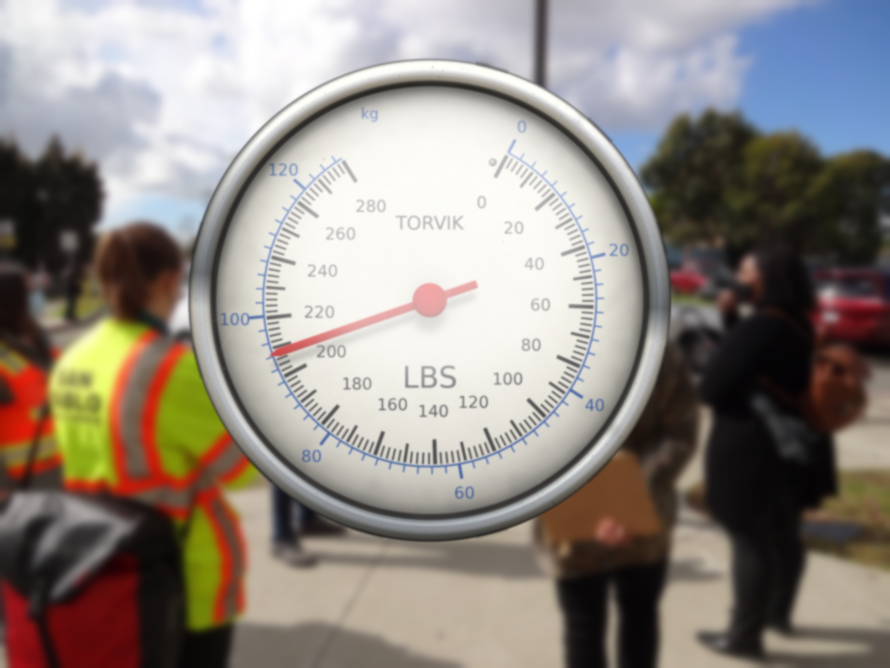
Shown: 208 lb
